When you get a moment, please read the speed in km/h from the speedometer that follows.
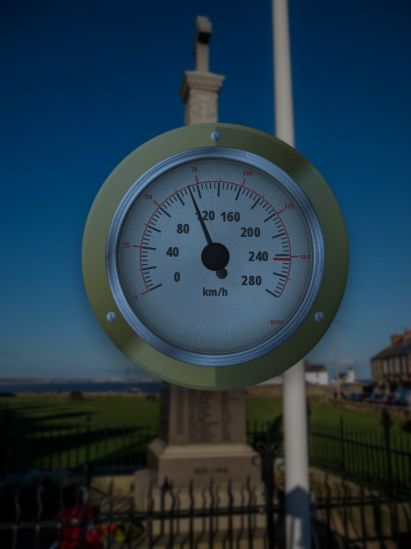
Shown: 112 km/h
